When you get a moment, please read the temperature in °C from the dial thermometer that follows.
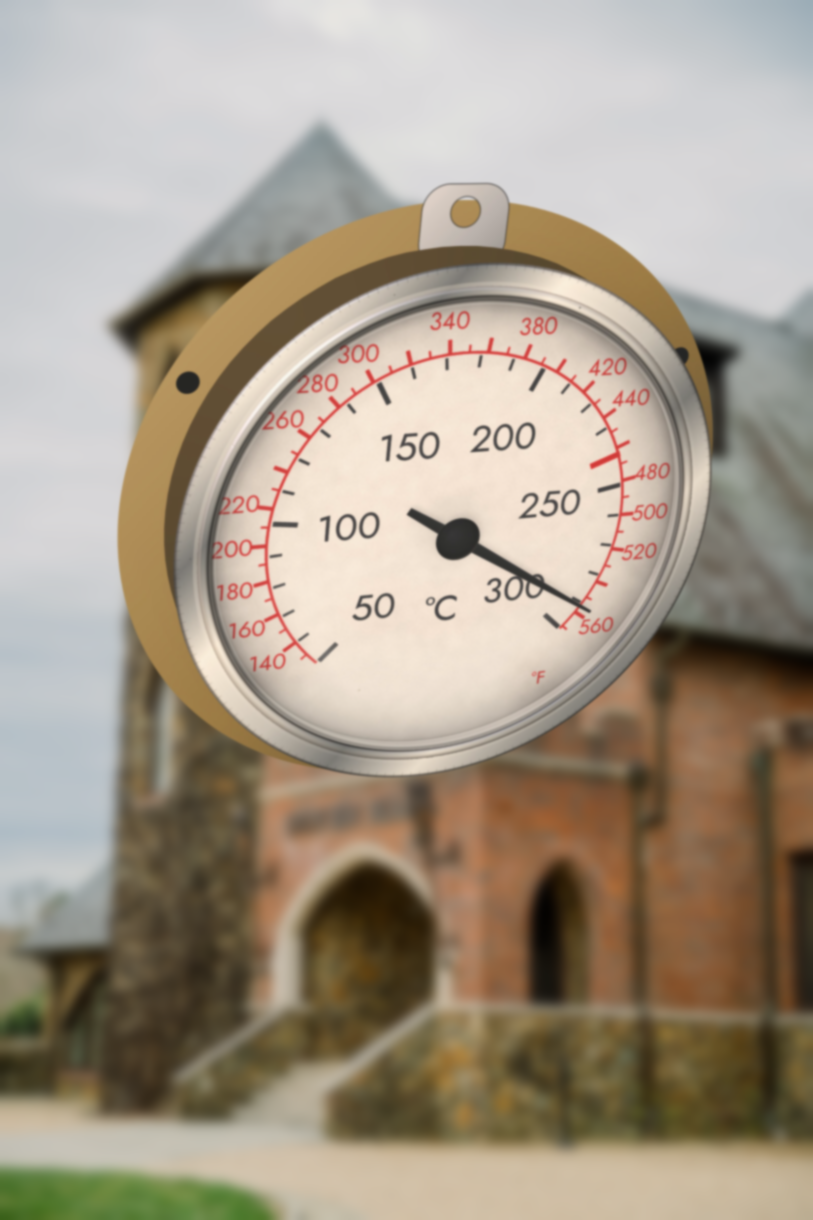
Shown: 290 °C
